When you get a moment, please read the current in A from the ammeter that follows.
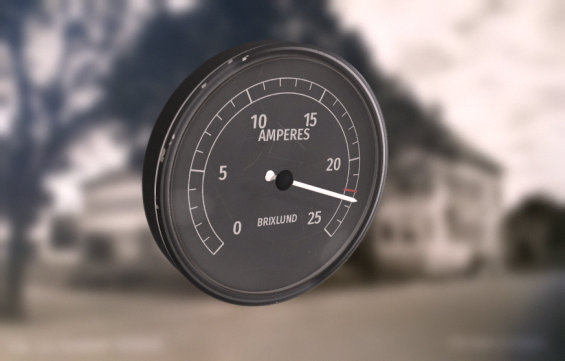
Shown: 22.5 A
